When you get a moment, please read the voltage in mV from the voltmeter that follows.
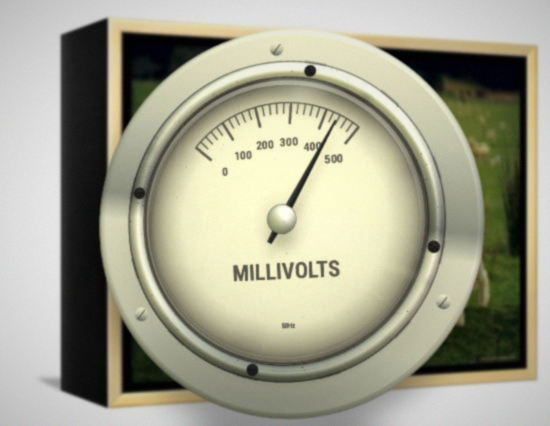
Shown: 440 mV
